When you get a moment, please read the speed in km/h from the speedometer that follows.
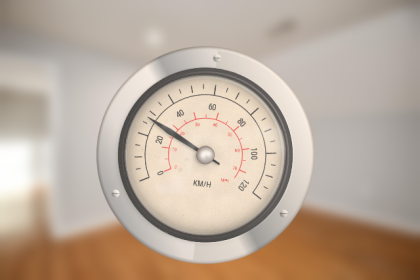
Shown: 27.5 km/h
